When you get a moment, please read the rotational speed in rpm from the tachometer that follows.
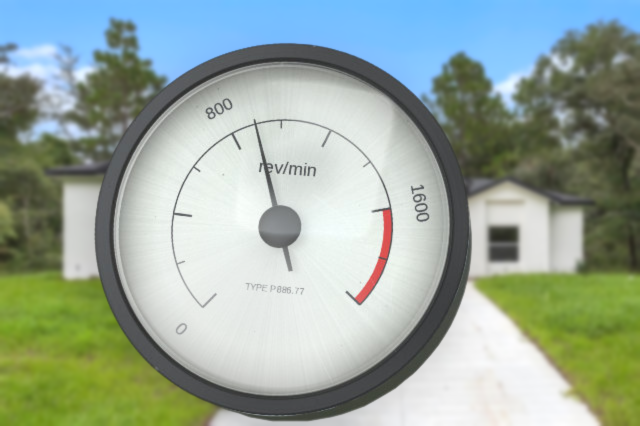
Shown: 900 rpm
